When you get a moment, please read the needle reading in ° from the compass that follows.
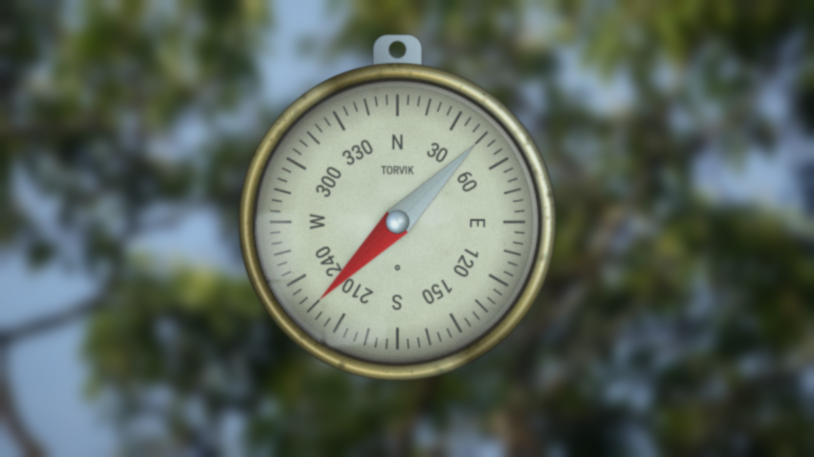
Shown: 225 °
